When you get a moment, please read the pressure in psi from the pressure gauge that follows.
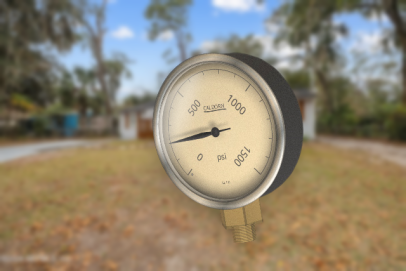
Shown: 200 psi
